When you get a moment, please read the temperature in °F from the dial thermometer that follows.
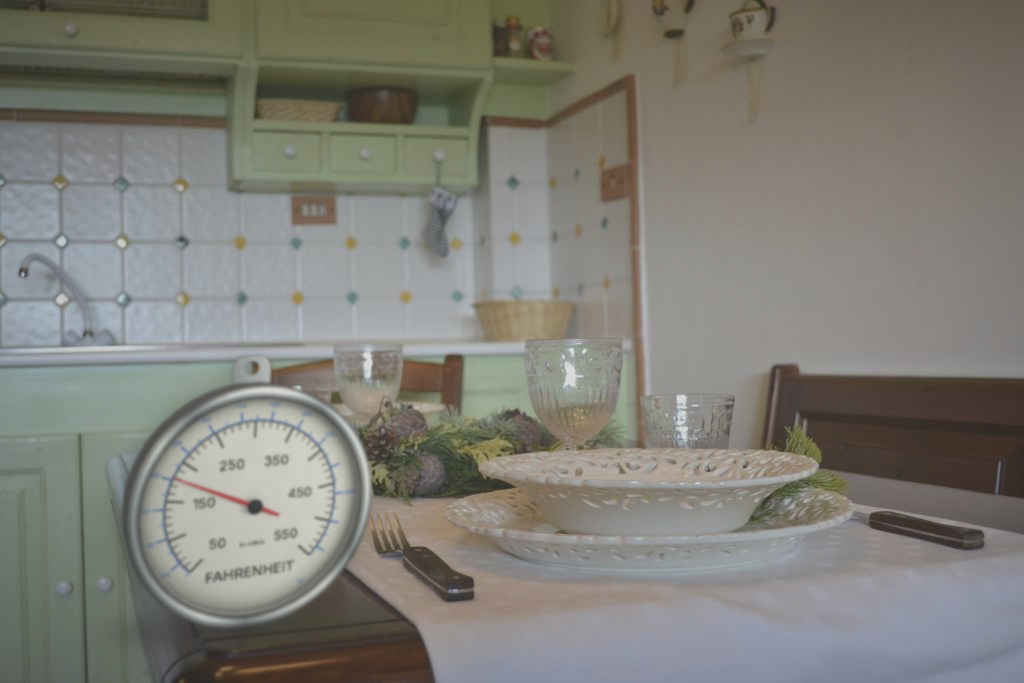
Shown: 180 °F
